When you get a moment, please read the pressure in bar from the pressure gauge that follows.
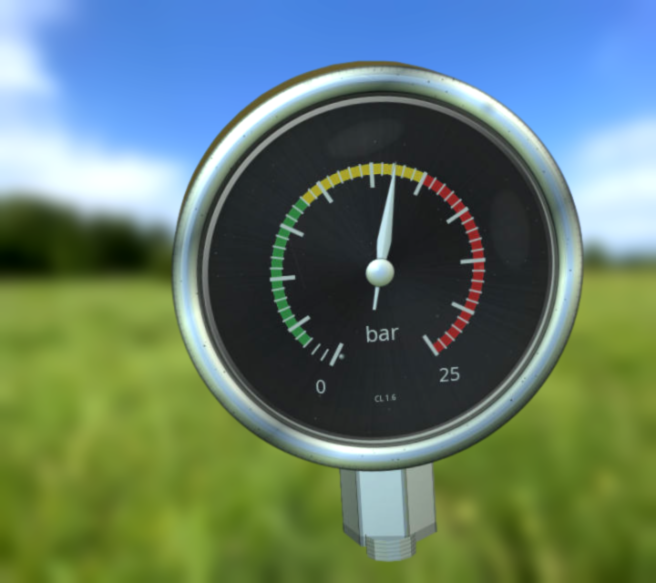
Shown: 13.5 bar
